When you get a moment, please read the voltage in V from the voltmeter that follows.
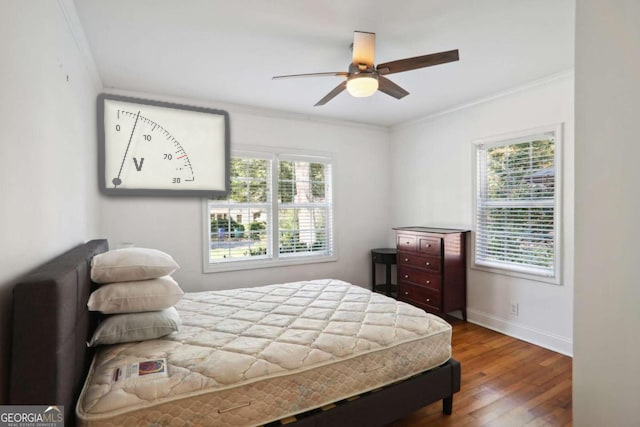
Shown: 5 V
